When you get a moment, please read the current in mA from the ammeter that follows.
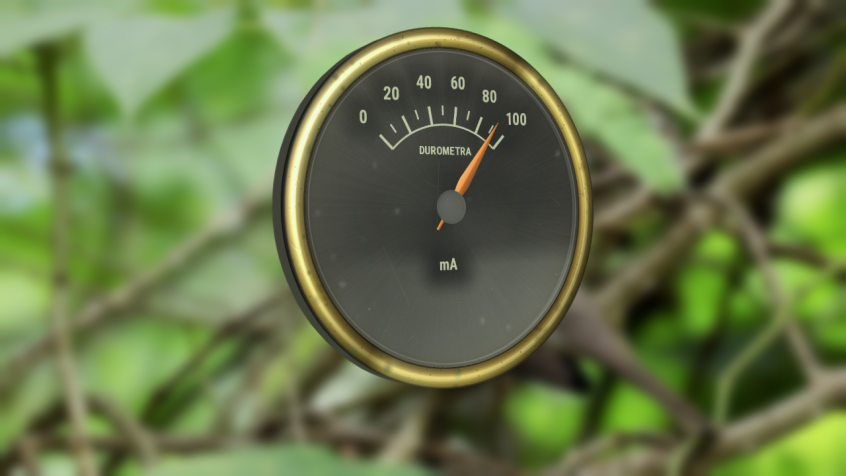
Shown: 90 mA
